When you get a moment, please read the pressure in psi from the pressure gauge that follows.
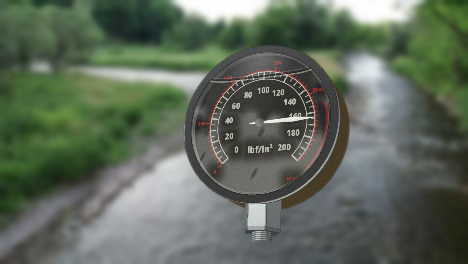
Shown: 165 psi
